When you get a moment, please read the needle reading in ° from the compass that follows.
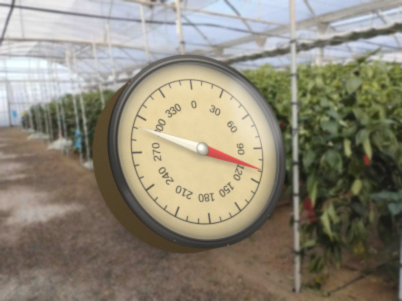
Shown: 110 °
